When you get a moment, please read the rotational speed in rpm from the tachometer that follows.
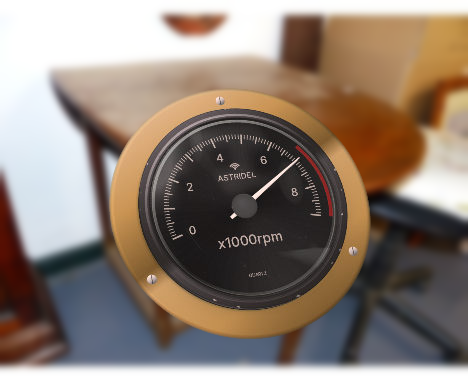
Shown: 7000 rpm
